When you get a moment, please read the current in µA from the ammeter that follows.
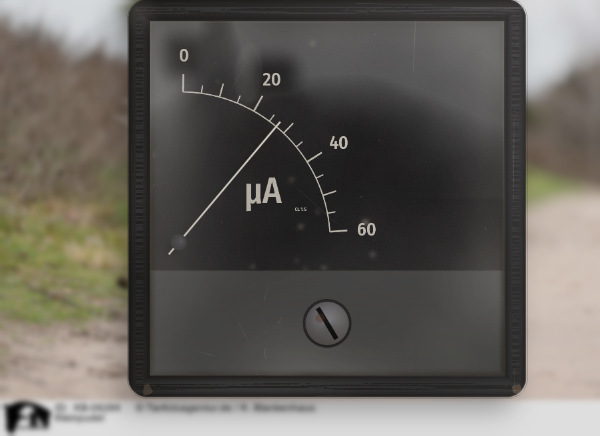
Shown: 27.5 µA
